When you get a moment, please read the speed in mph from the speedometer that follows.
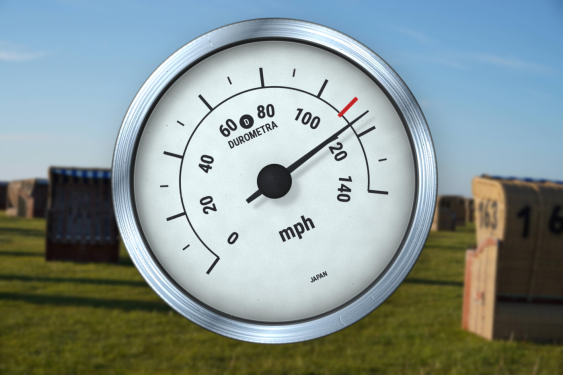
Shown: 115 mph
